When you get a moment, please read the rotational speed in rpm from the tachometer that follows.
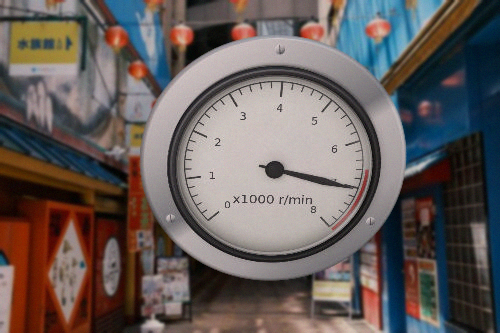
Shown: 7000 rpm
